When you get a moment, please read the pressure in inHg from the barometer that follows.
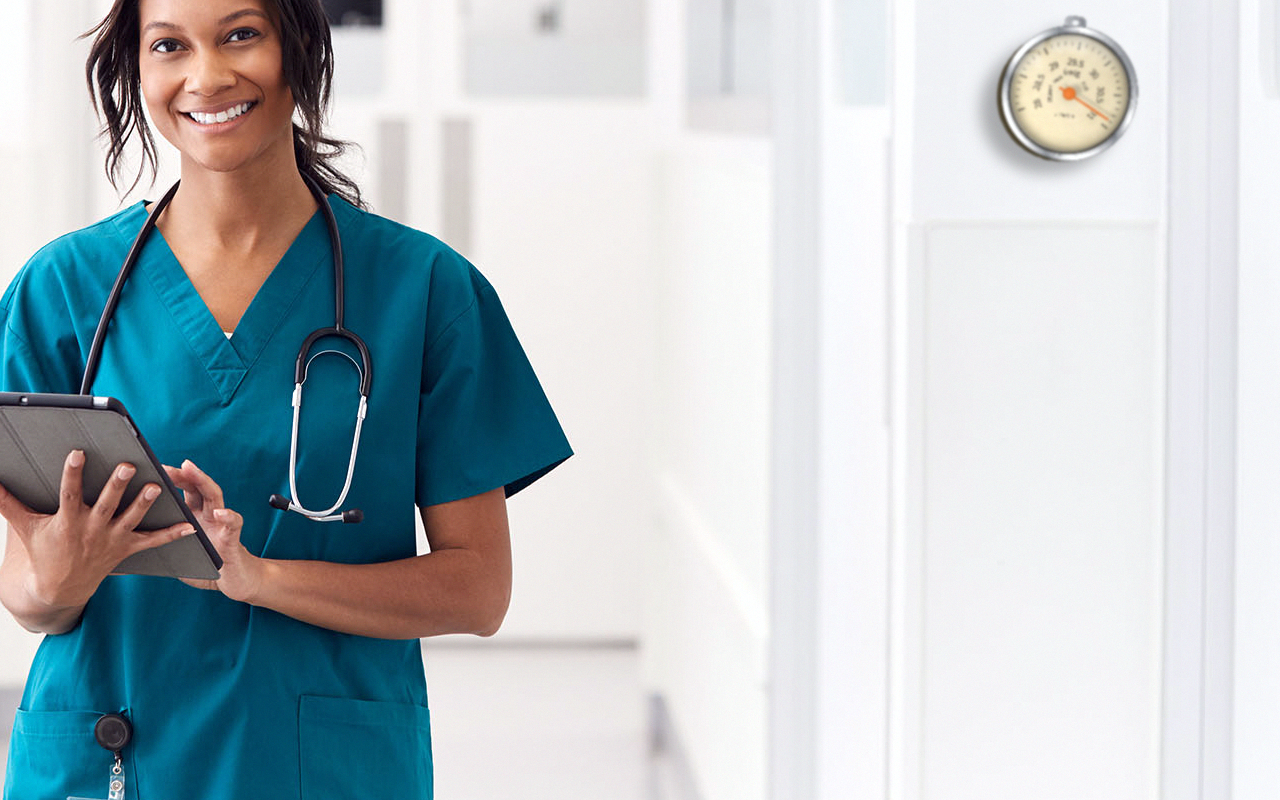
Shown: 30.9 inHg
